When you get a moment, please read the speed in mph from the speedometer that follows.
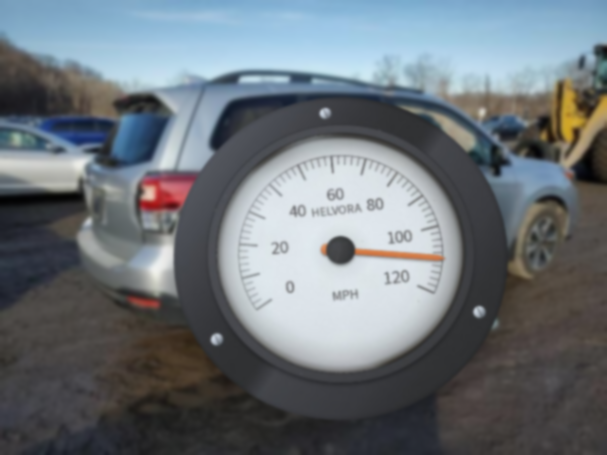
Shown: 110 mph
